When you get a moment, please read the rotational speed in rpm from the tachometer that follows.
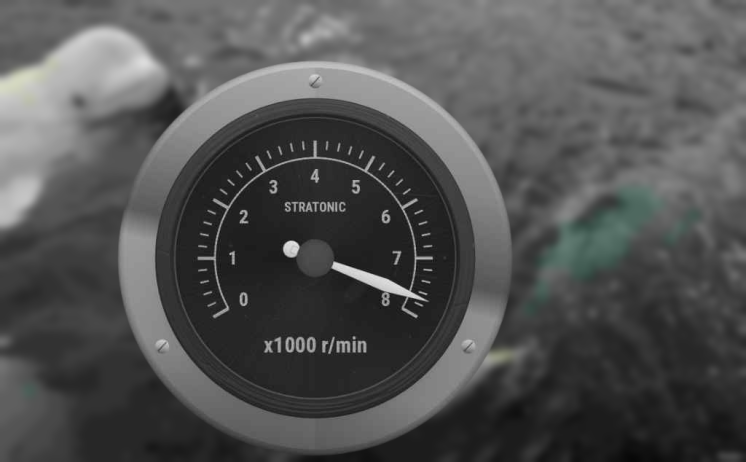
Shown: 7700 rpm
